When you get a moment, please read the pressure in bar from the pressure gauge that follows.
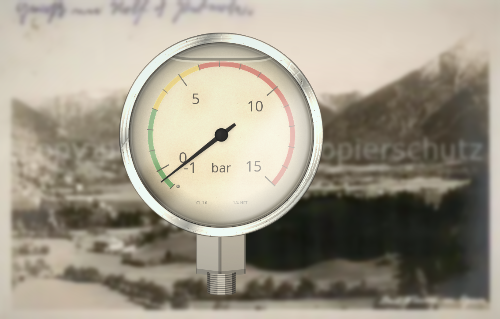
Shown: -0.5 bar
